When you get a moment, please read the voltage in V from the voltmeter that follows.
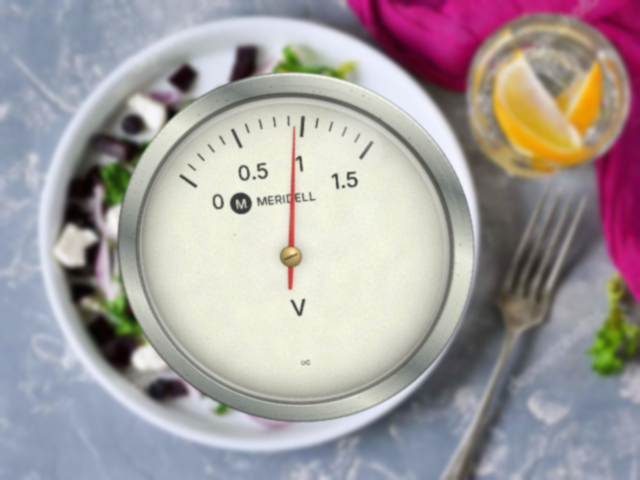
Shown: 0.95 V
